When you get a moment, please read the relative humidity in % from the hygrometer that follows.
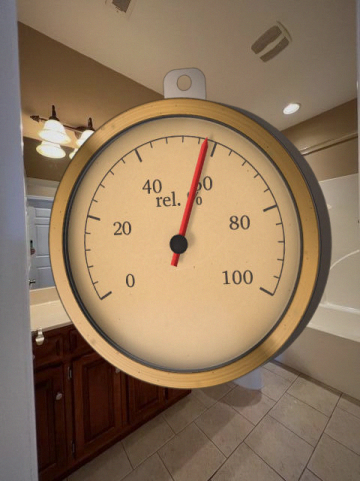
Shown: 58 %
